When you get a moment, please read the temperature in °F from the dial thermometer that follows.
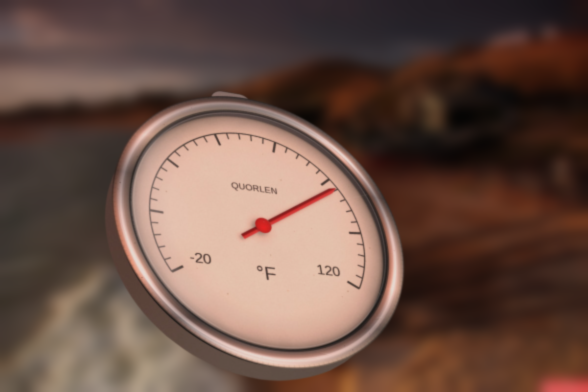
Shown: 84 °F
